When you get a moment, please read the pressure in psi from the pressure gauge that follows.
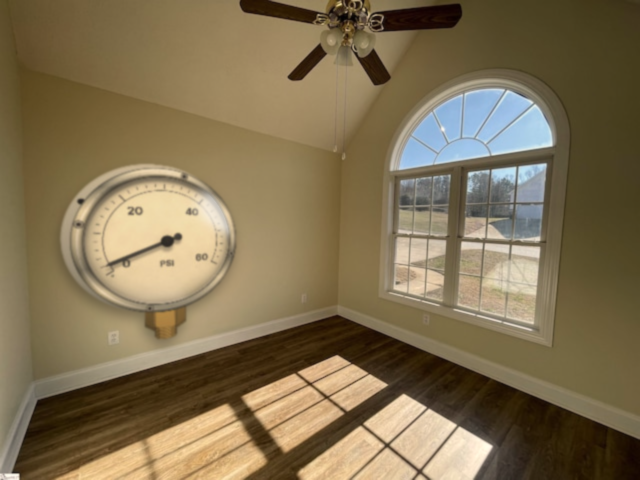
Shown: 2 psi
